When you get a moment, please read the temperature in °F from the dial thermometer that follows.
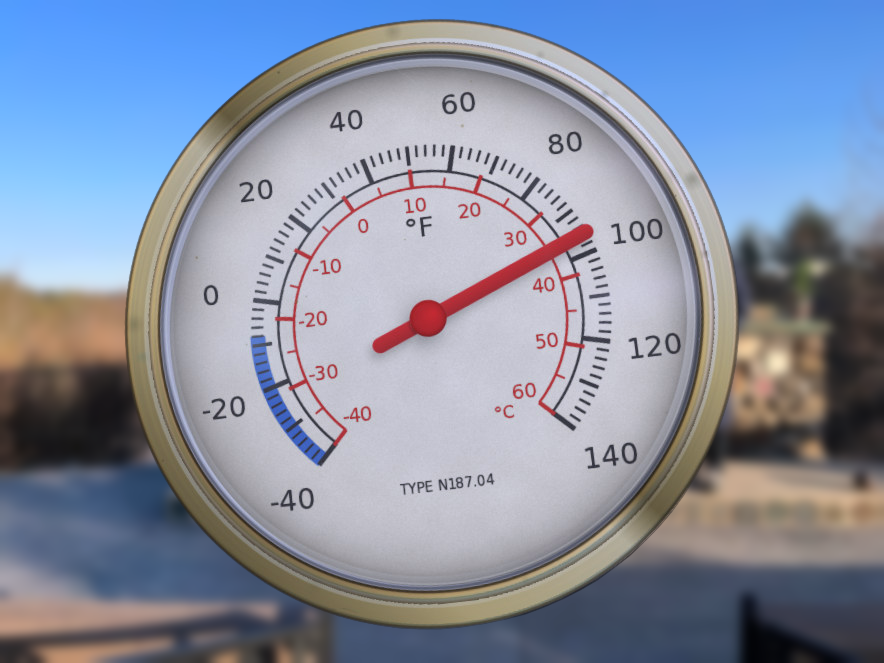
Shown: 96 °F
